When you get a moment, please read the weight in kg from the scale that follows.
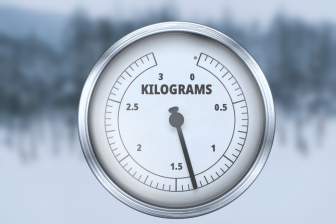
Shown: 1.35 kg
